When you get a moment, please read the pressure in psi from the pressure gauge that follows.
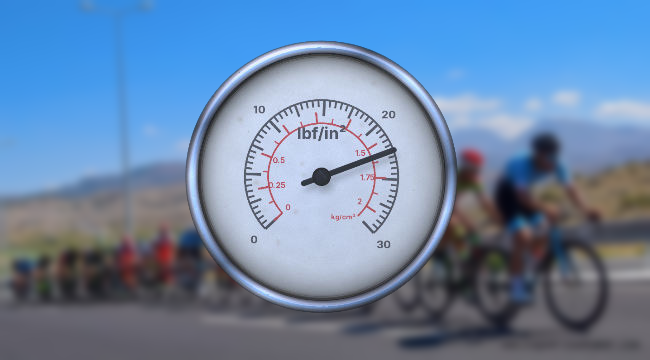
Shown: 22.5 psi
